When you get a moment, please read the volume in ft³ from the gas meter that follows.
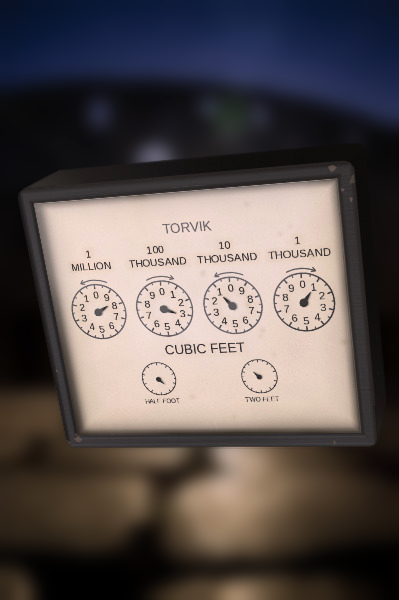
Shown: 831100 ft³
